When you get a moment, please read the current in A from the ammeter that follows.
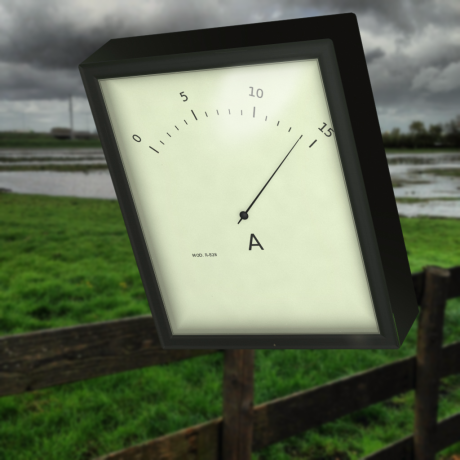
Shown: 14 A
